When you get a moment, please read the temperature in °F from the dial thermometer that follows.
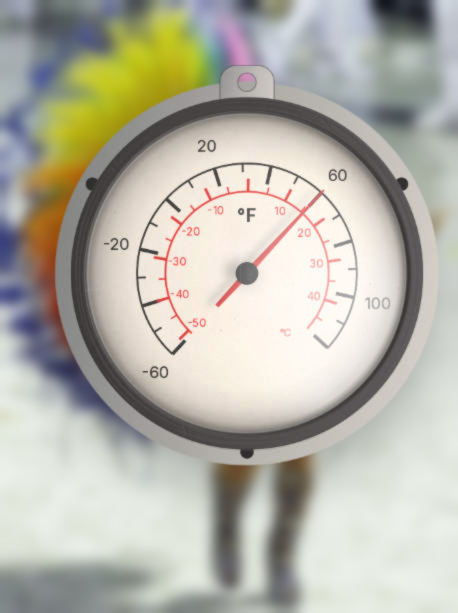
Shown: 60 °F
